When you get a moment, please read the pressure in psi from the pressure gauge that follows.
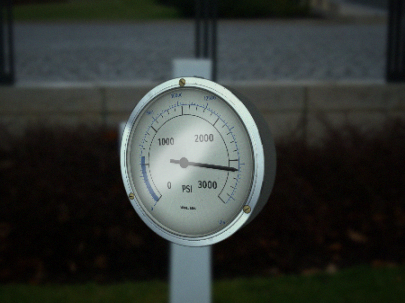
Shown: 2600 psi
